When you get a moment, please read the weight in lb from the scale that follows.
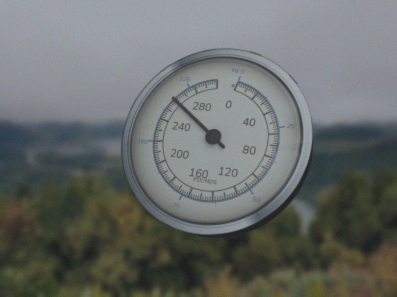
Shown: 260 lb
